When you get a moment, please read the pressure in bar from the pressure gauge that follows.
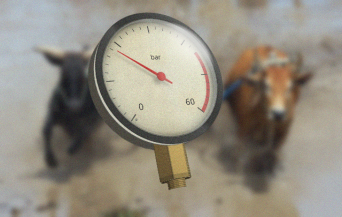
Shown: 18 bar
